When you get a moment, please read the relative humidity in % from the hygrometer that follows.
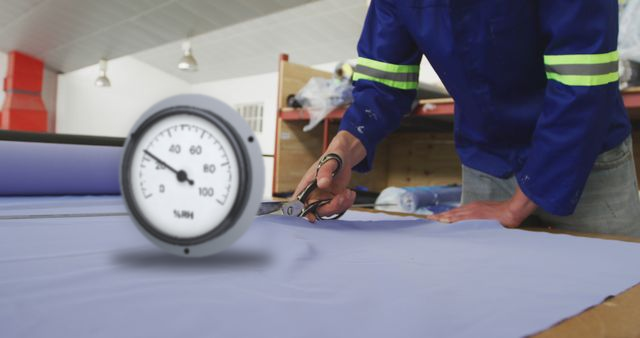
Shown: 24 %
